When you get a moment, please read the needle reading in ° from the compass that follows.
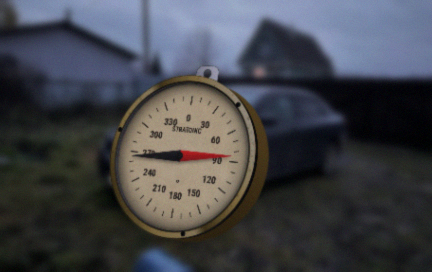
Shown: 85 °
